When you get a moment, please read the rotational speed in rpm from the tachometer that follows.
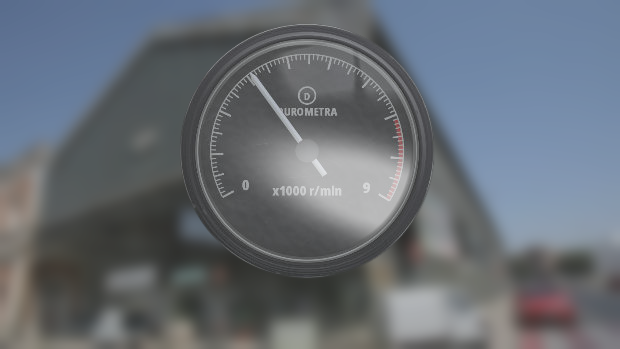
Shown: 3100 rpm
